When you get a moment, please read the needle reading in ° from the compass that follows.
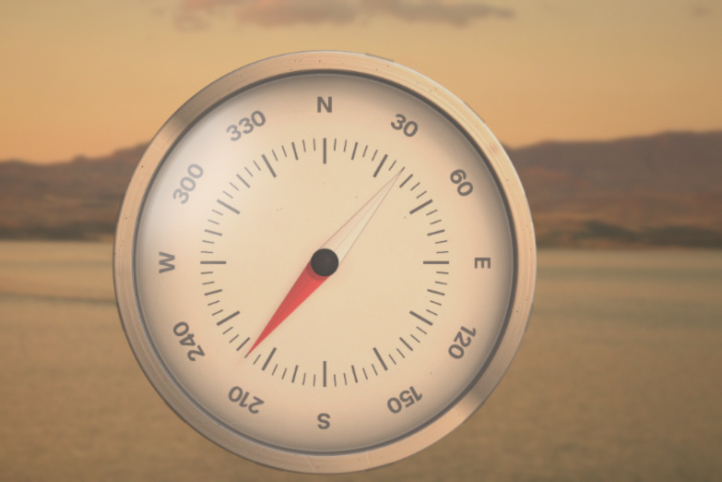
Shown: 220 °
